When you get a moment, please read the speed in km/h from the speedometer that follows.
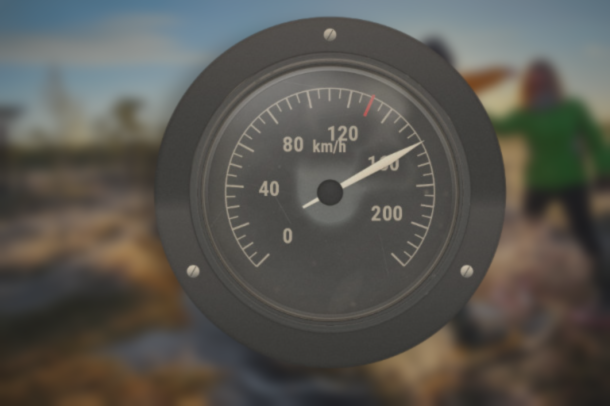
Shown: 160 km/h
